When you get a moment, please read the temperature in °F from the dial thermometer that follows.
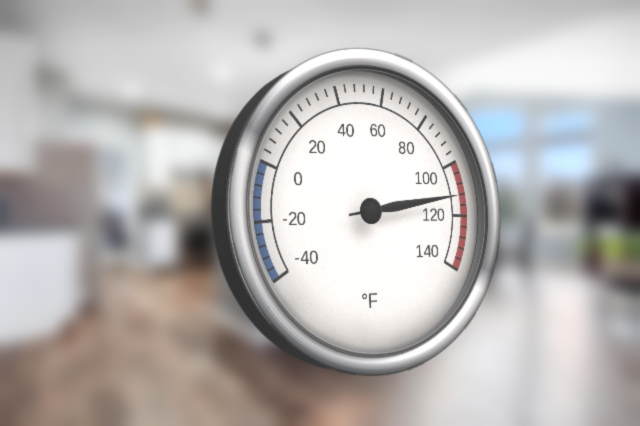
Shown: 112 °F
